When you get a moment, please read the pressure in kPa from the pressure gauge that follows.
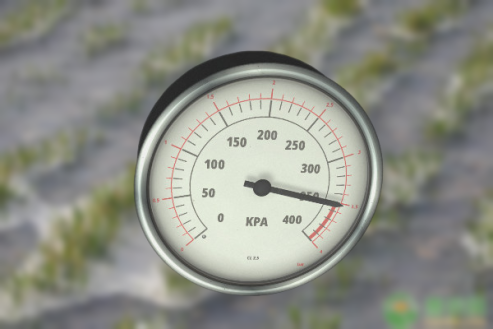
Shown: 350 kPa
